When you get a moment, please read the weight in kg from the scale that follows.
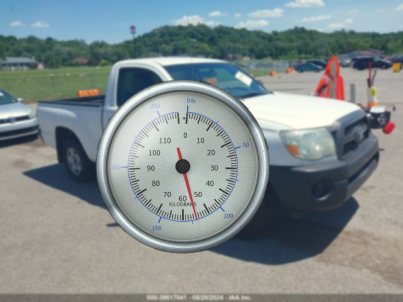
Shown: 55 kg
